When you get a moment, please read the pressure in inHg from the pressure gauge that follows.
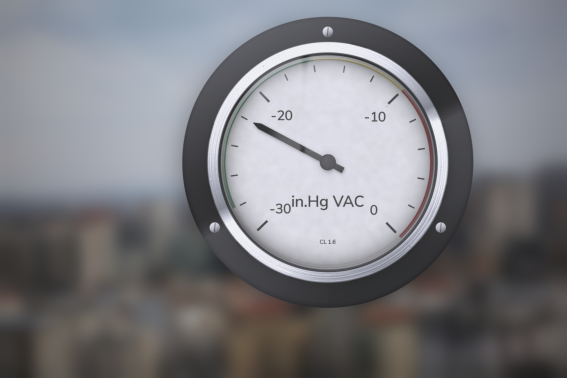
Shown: -22 inHg
